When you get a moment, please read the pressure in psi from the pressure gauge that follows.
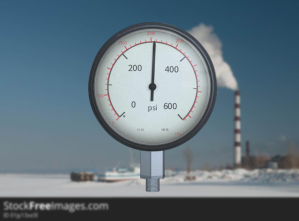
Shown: 300 psi
